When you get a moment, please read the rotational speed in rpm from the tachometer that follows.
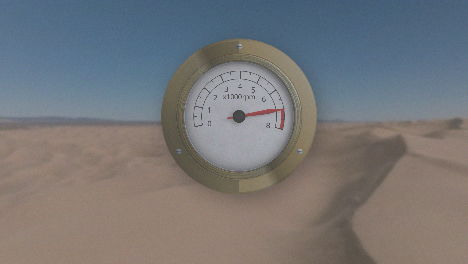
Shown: 7000 rpm
